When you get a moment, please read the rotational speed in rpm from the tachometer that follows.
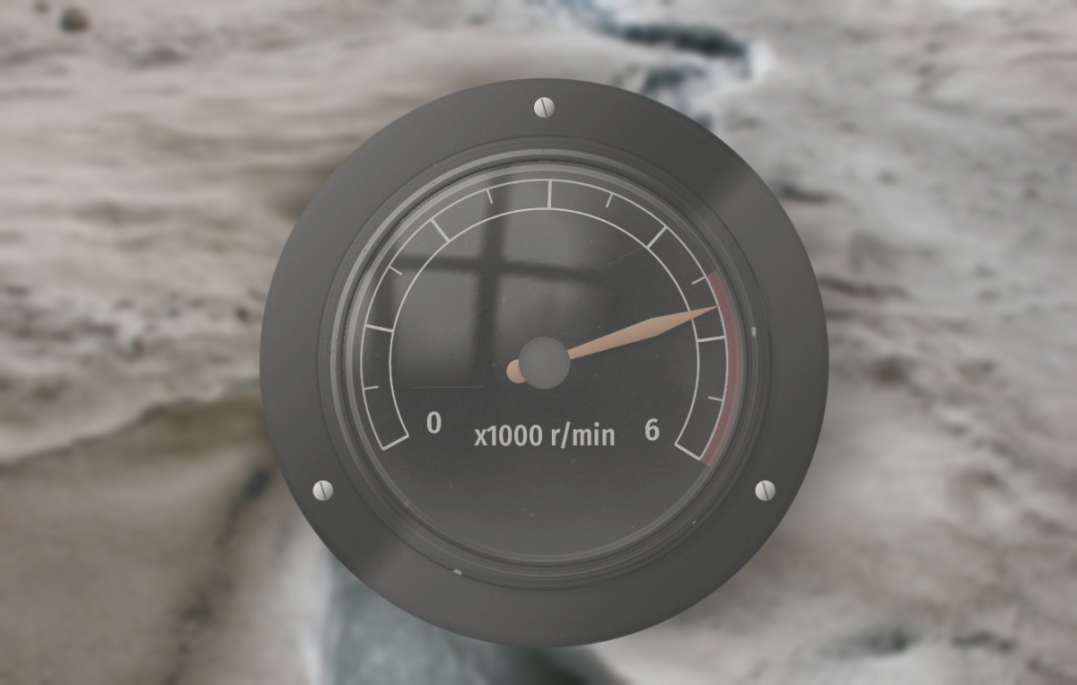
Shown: 4750 rpm
